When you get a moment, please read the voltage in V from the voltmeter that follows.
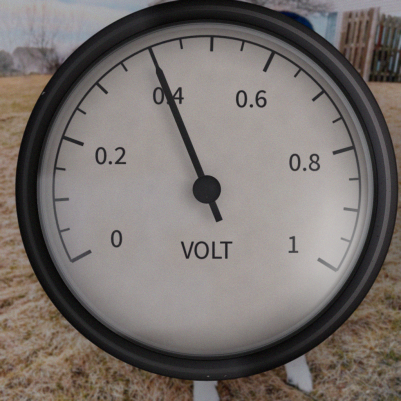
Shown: 0.4 V
